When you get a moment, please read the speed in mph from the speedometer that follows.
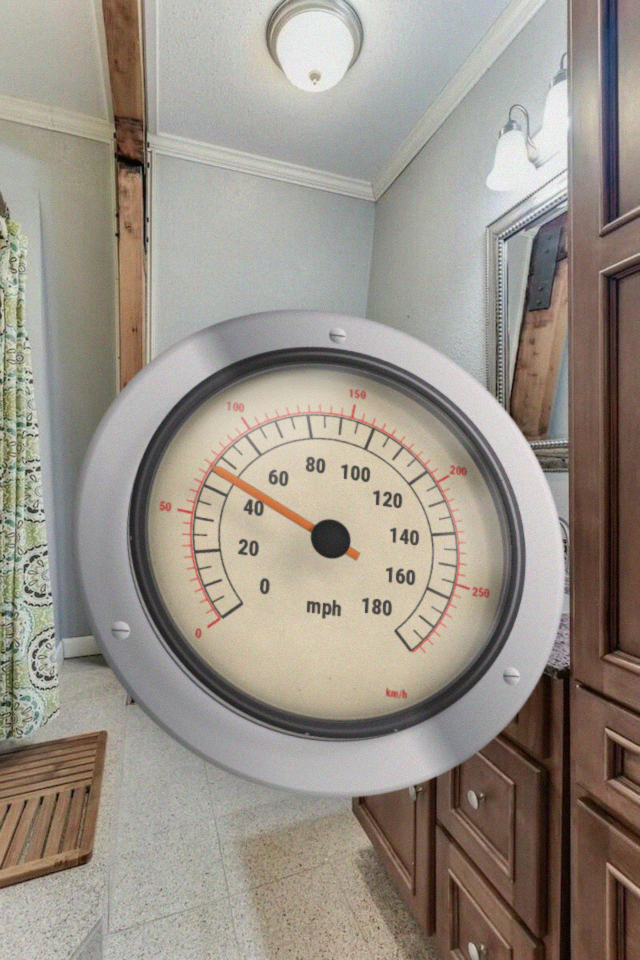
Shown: 45 mph
